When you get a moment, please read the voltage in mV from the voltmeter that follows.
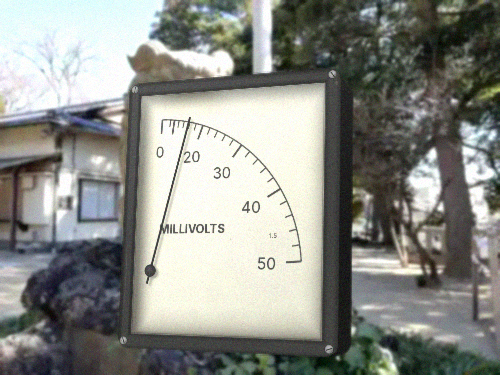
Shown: 16 mV
